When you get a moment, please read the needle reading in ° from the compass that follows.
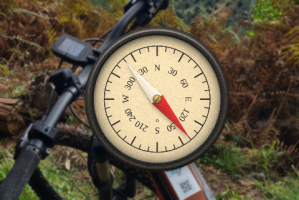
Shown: 140 °
